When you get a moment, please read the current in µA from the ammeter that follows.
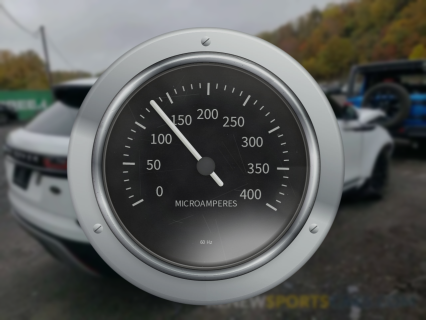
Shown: 130 µA
